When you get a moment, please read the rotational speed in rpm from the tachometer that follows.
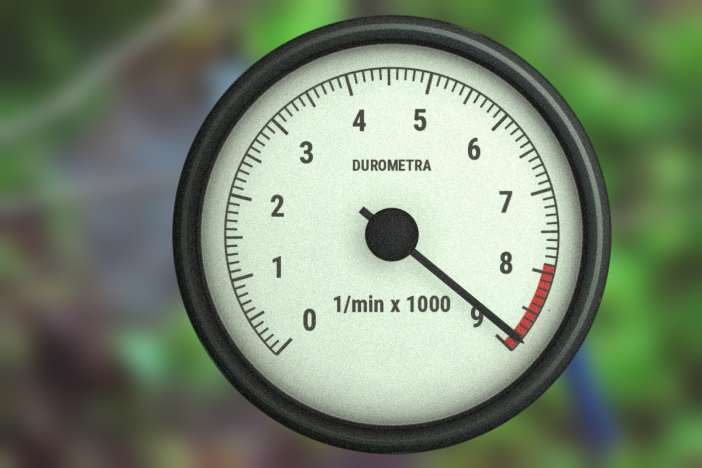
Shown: 8850 rpm
